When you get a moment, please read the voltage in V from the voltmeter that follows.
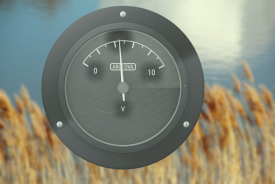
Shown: 4.5 V
